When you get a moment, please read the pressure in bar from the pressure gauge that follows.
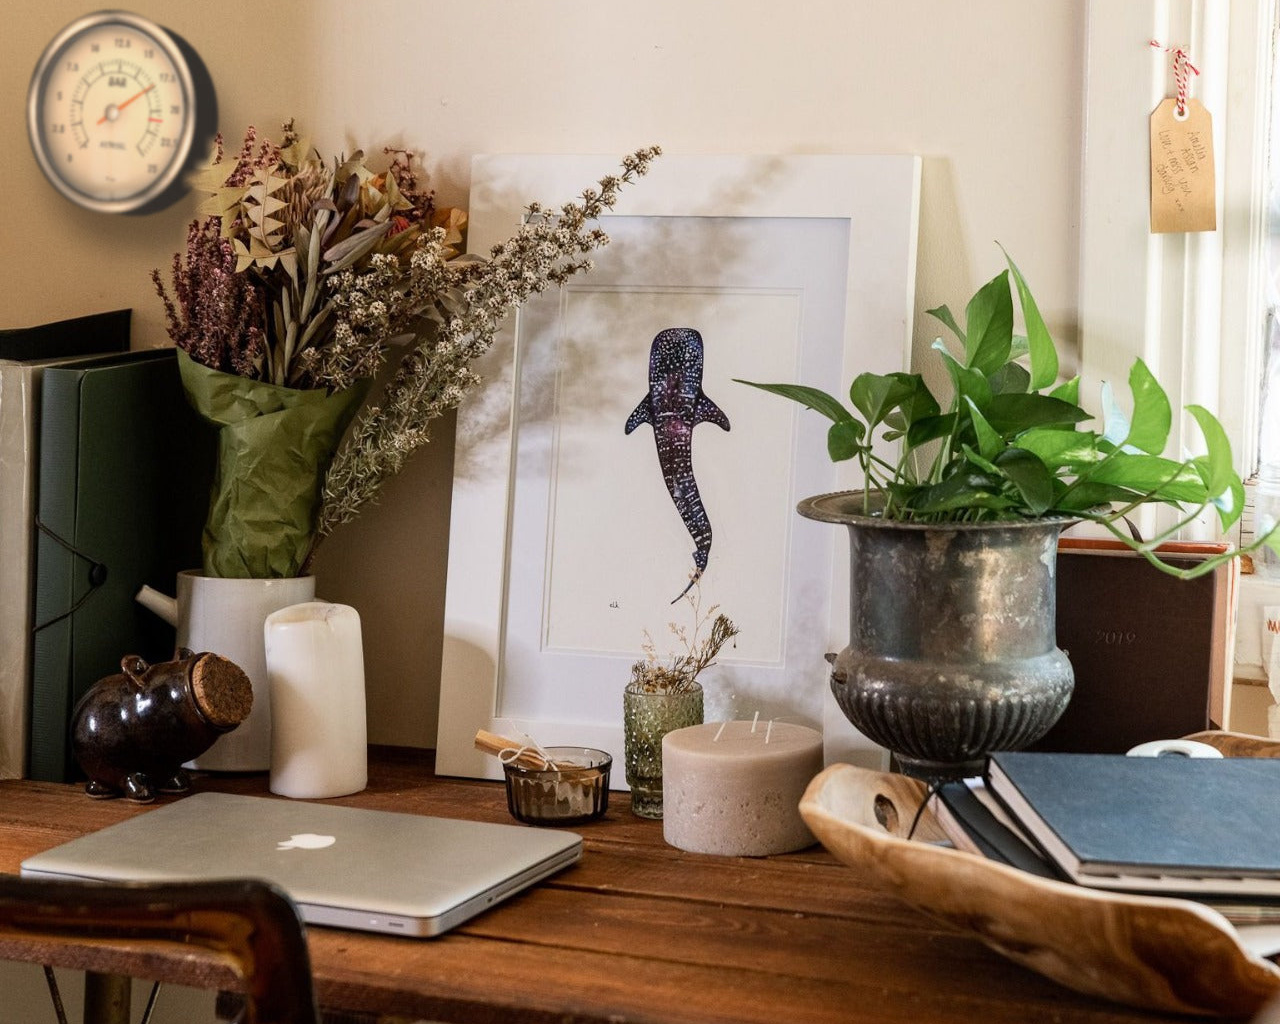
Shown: 17.5 bar
